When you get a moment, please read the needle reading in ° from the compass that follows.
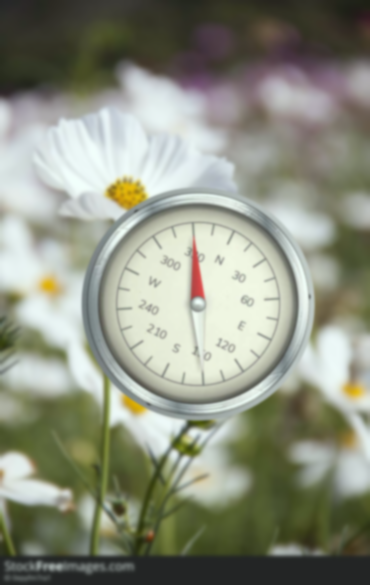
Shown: 330 °
